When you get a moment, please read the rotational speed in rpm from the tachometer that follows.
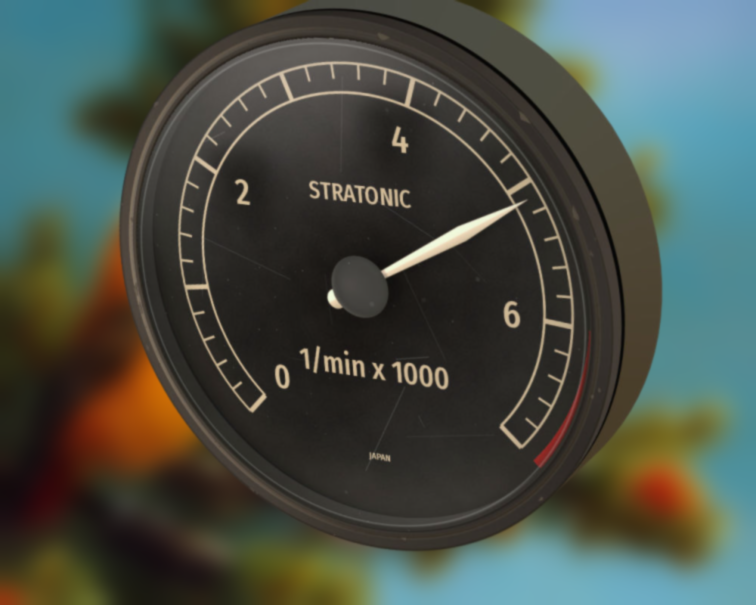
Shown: 5100 rpm
